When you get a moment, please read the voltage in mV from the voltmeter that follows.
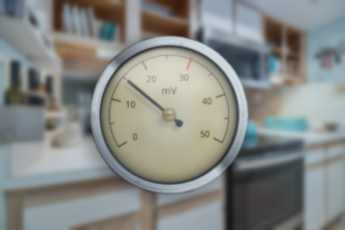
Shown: 15 mV
